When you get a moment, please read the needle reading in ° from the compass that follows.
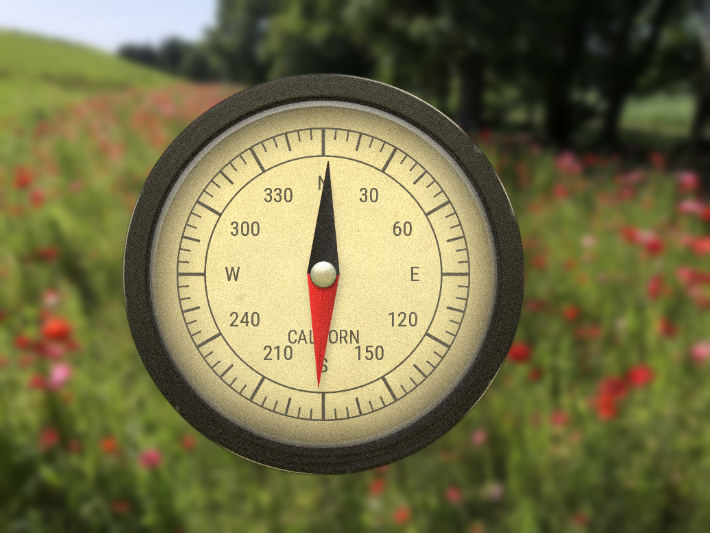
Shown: 182.5 °
